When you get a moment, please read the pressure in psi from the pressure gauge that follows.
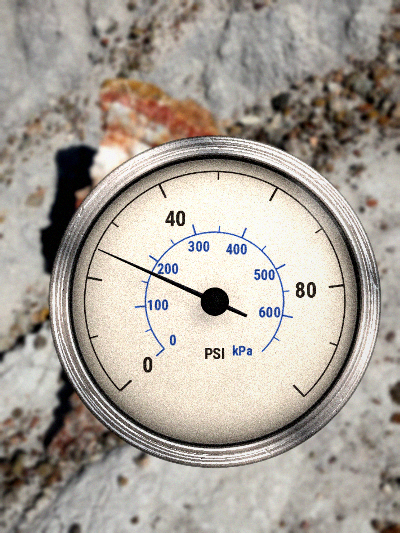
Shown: 25 psi
